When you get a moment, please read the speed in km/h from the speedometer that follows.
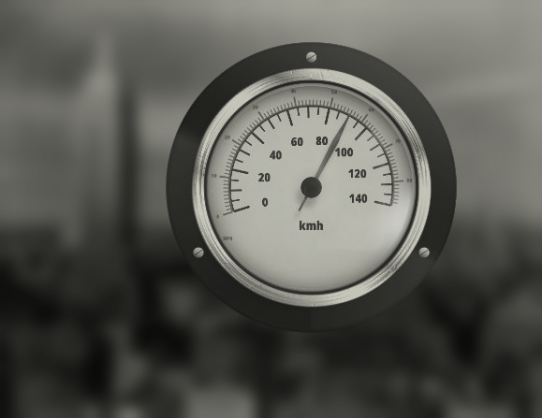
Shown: 90 km/h
